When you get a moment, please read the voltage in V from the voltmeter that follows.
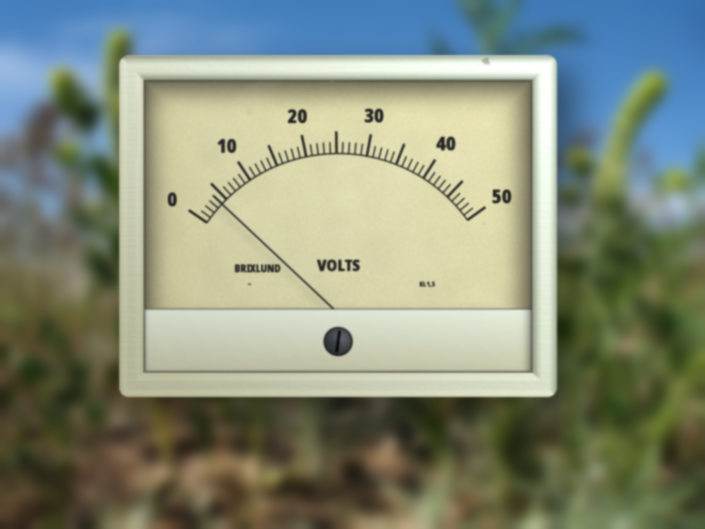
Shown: 4 V
